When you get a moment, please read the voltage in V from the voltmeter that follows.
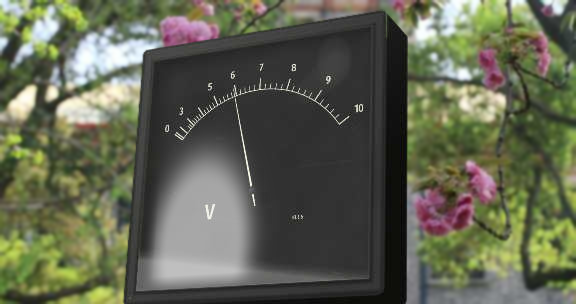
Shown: 6 V
